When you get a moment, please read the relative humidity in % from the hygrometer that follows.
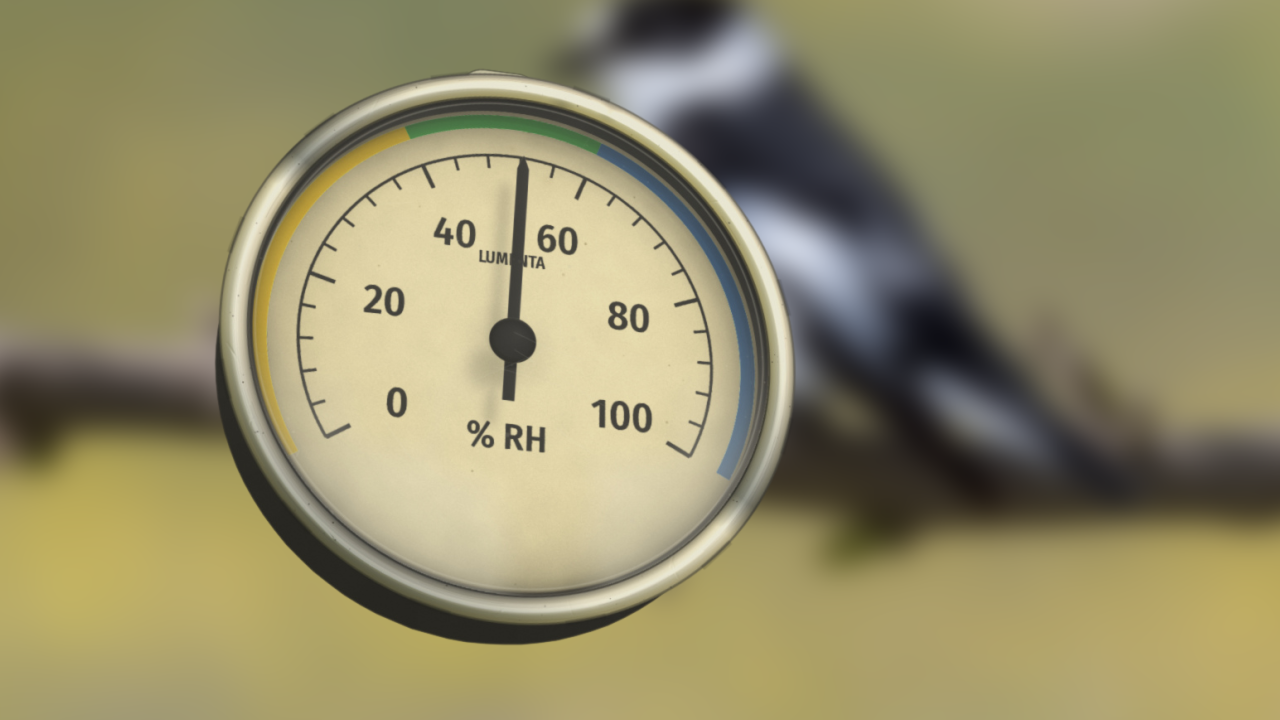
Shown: 52 %
